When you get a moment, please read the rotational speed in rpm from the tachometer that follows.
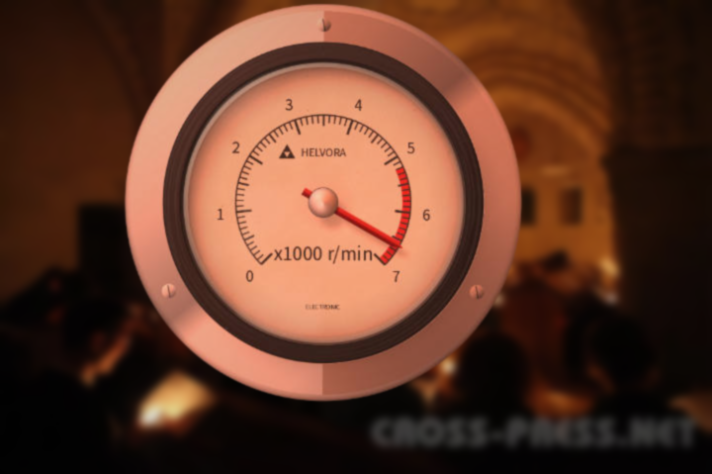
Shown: 6600 rpm
